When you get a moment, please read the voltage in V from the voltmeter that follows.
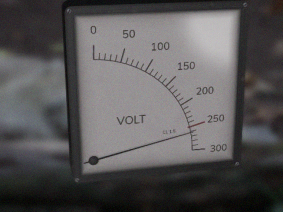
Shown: 260 V
